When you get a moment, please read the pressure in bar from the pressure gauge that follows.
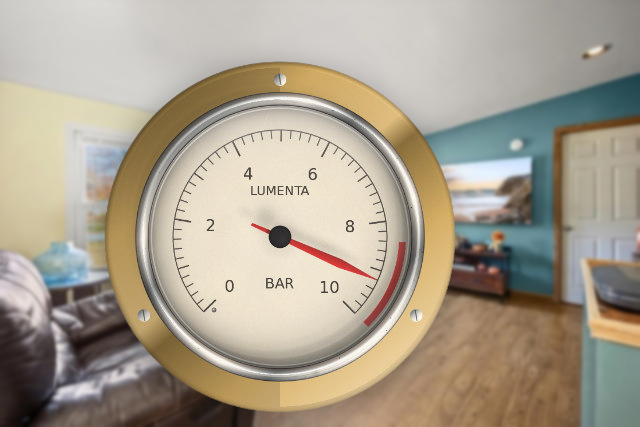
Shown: 9.2 bar
